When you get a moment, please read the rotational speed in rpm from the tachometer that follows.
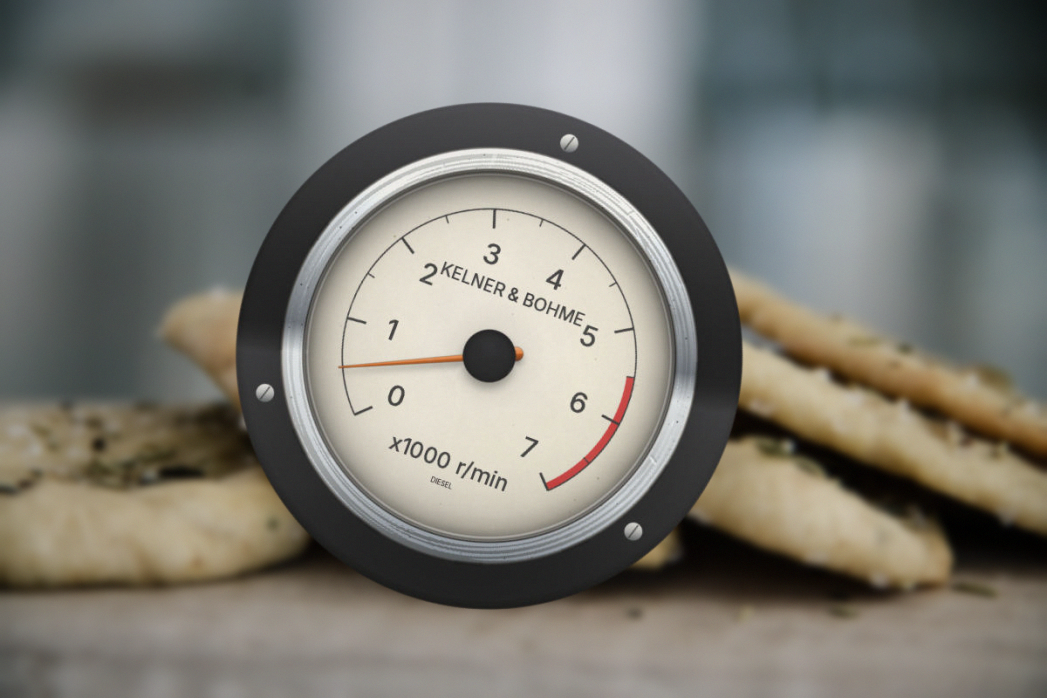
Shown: 500 rpm
